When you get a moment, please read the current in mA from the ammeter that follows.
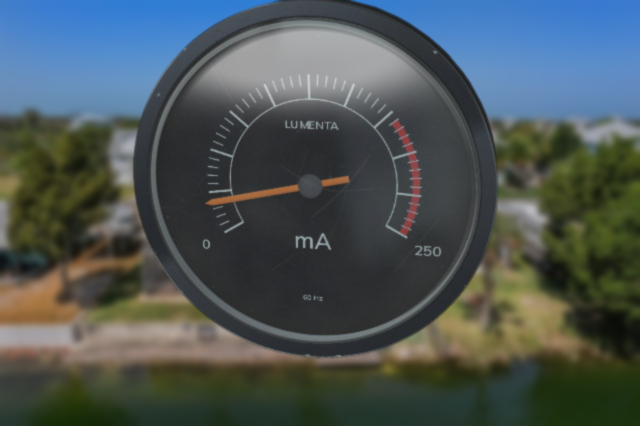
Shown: 20 mA
